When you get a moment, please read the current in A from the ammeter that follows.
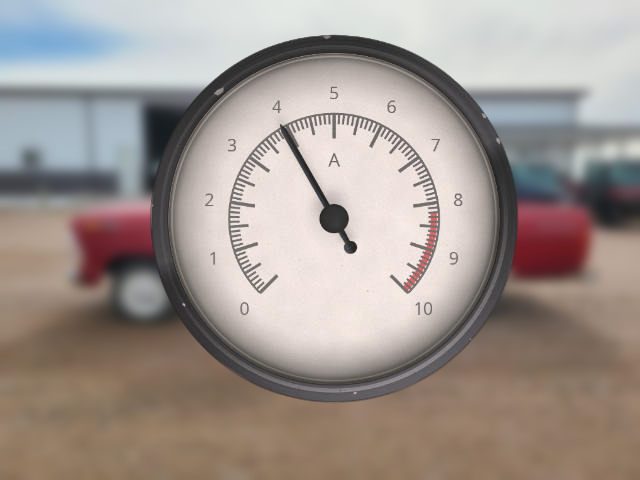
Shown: 3.9 A
